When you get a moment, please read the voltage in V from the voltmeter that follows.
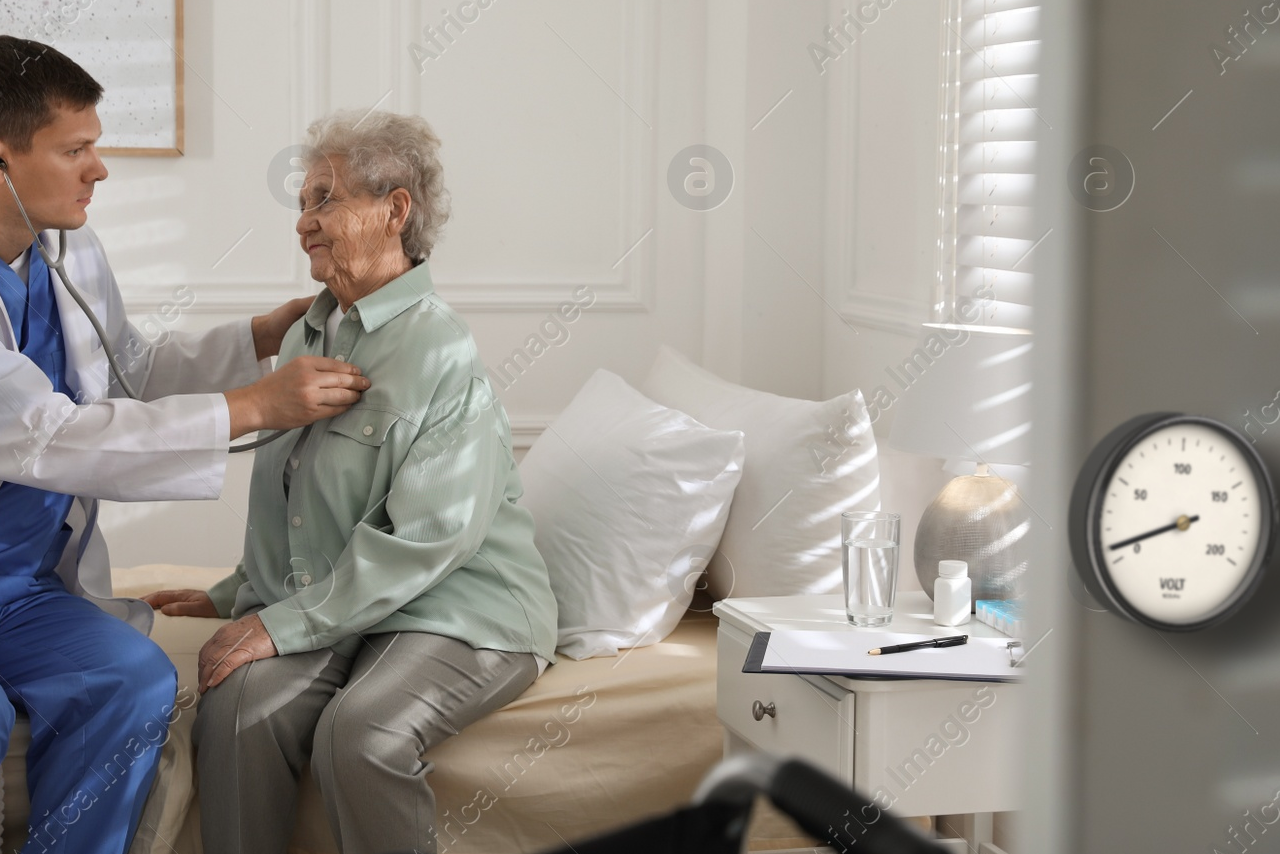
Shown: 10 V
